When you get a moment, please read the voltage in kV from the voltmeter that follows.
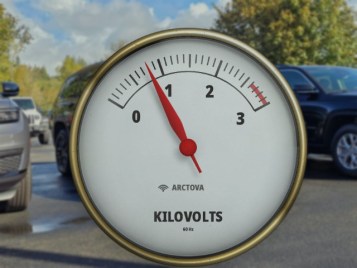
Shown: 0.8 kV
